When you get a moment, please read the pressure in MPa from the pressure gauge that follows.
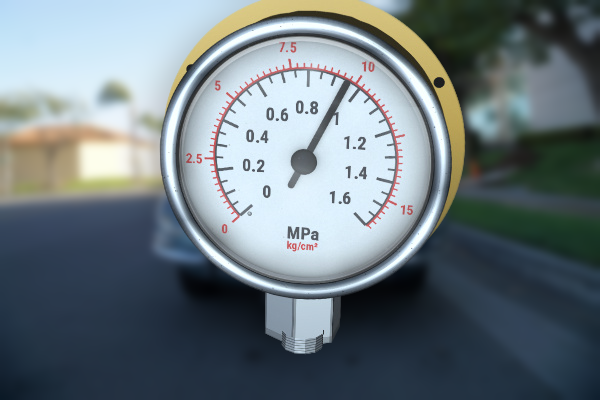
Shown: 0.95 MPa
